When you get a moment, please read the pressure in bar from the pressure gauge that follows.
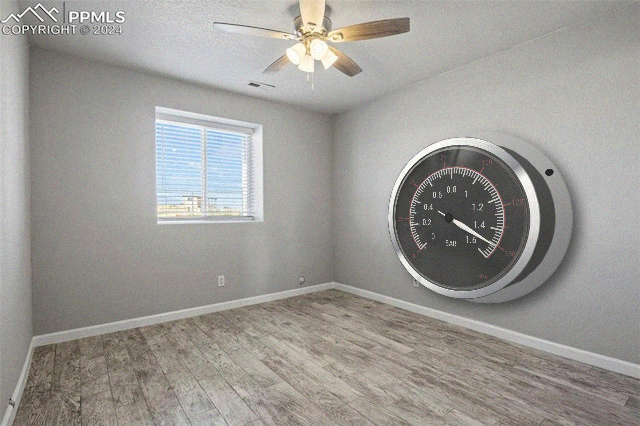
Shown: 1.5 bar
